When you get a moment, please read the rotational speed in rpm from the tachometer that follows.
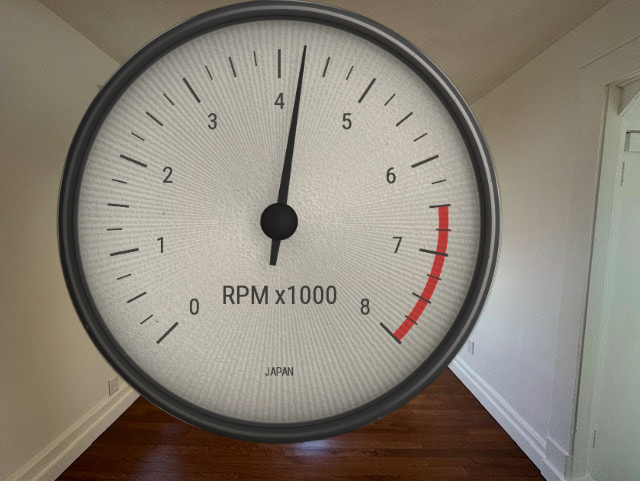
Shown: 4250 rpm
